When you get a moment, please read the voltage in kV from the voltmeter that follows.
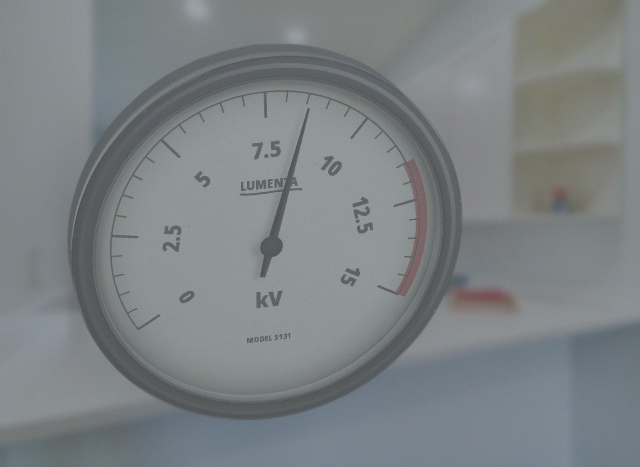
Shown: 8.5 kV
